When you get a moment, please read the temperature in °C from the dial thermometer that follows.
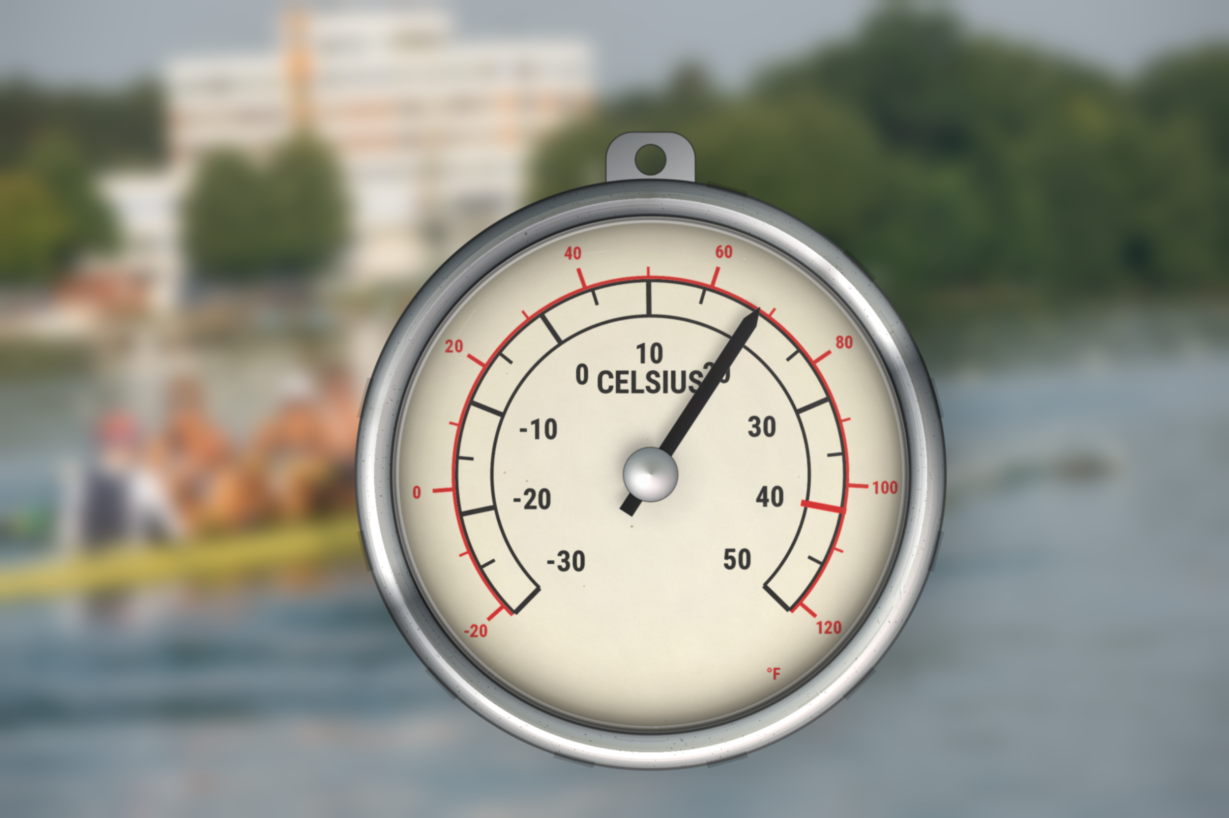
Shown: 20 °C
